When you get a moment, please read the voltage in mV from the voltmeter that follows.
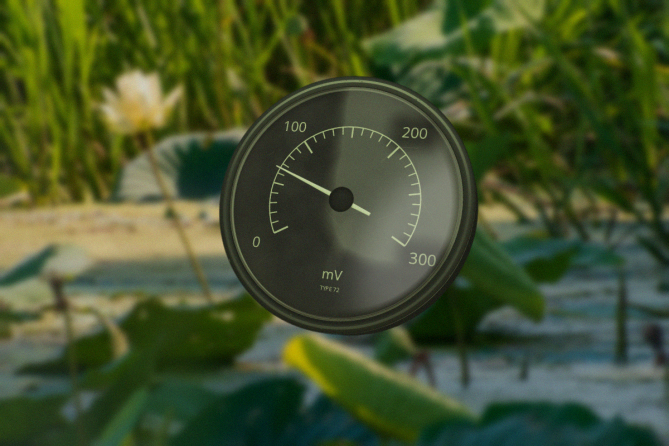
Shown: 65 mV
